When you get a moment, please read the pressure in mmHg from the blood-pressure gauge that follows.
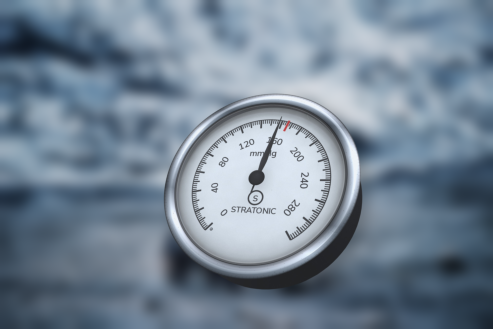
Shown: 160 mmHg
